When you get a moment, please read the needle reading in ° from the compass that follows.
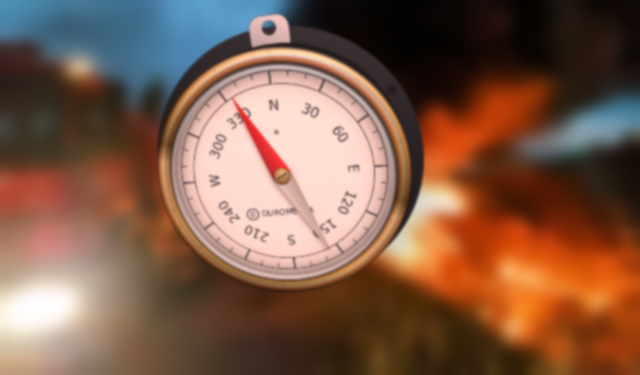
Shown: 335 °
